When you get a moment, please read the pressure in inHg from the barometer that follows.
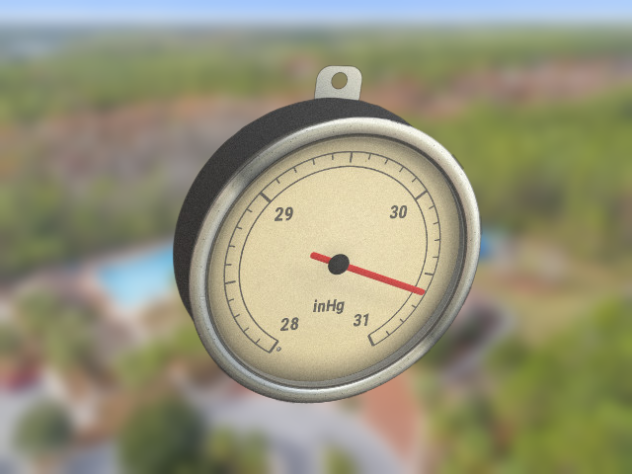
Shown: 30.6 inHg
